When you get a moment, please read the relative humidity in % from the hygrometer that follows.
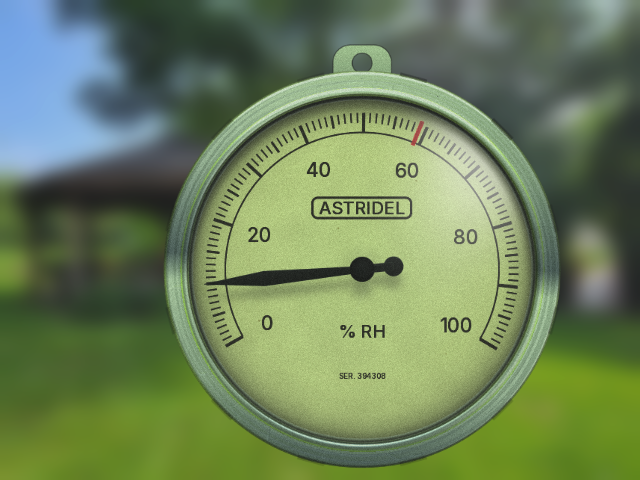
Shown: 10 %
